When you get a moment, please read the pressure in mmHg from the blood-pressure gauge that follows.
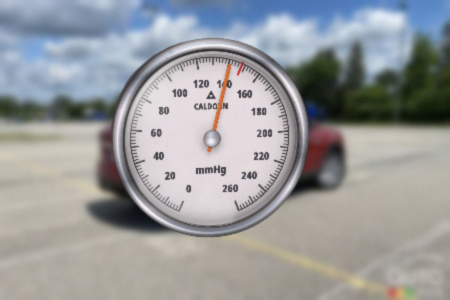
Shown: 140 mmHg
